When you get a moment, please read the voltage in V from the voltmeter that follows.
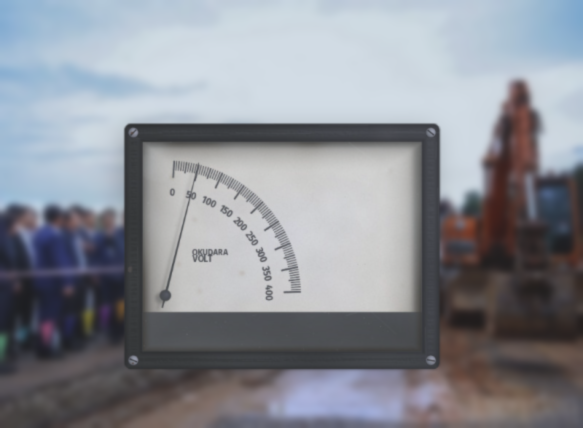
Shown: 50 V
